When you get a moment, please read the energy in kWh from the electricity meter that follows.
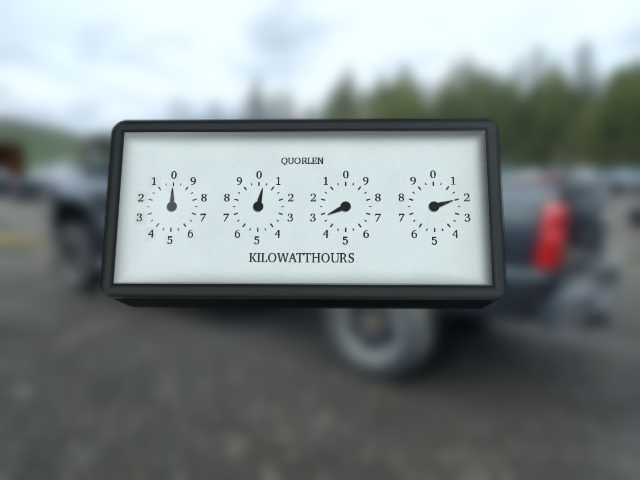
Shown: 32 kWh
